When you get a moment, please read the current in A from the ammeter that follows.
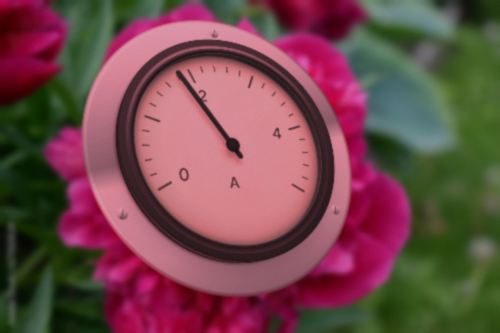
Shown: 1.8 A
